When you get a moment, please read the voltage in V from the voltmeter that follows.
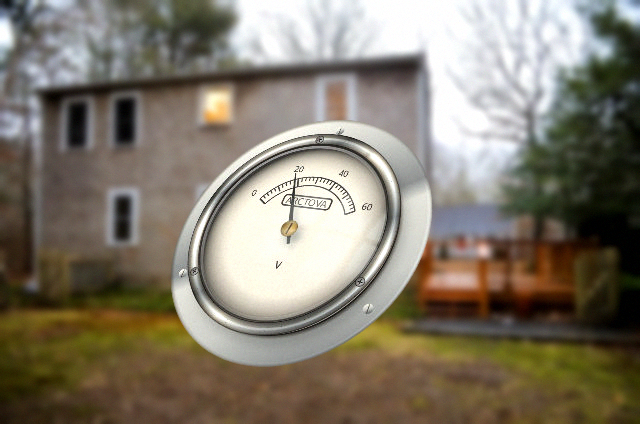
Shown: 20 V
